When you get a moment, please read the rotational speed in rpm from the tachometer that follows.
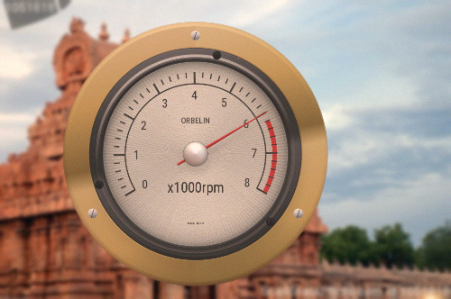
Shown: 6000 rpm
